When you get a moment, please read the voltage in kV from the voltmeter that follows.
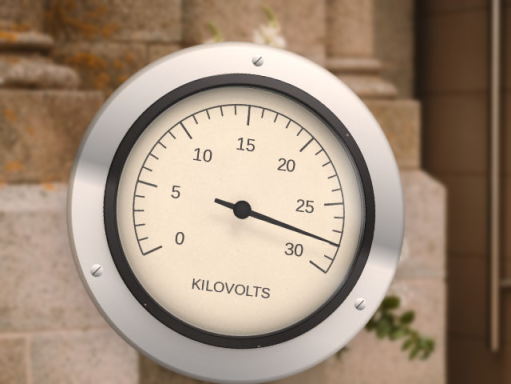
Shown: 28 kV
